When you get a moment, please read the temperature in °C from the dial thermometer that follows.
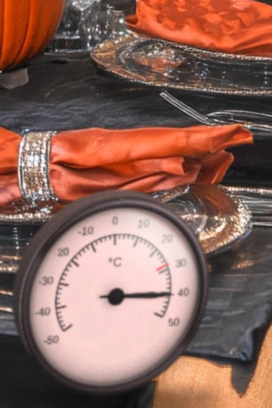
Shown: 40 °C
